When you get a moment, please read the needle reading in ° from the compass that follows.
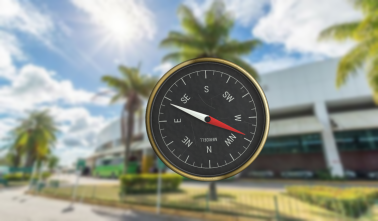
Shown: 295 °
